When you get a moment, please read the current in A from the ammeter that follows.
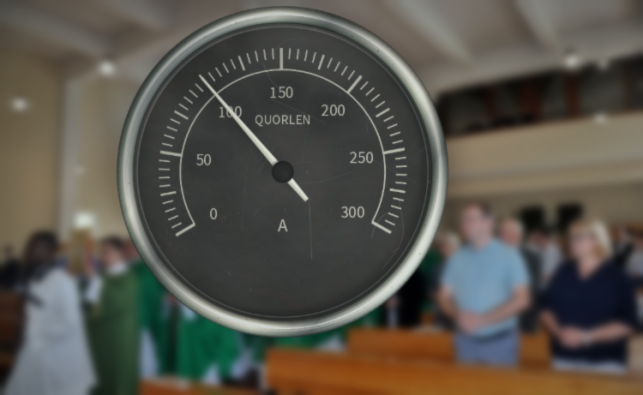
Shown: 100 A
